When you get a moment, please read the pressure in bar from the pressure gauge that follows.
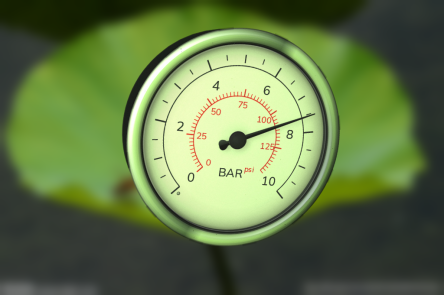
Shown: 7.5 bar
